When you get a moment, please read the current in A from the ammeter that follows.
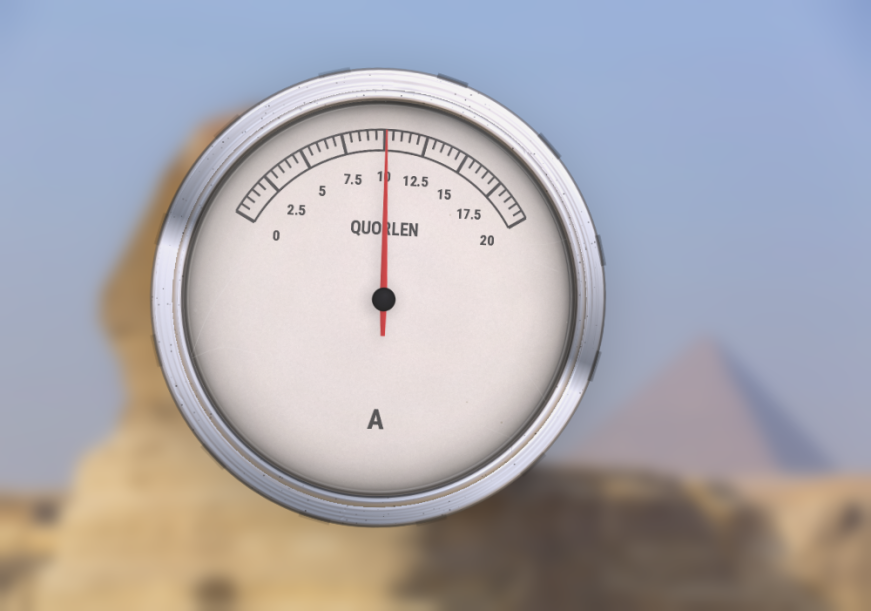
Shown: 10 A
